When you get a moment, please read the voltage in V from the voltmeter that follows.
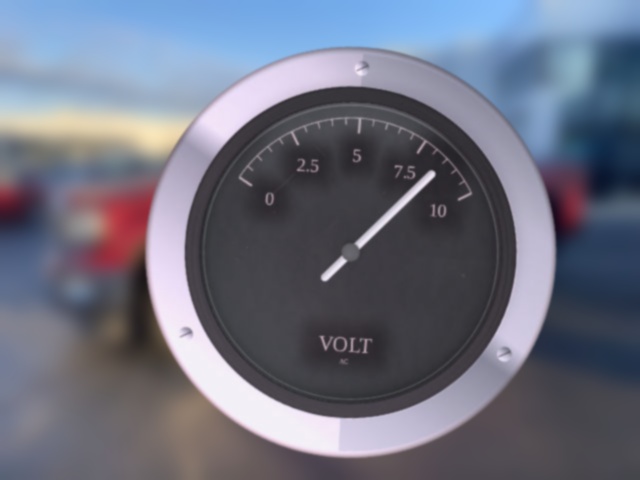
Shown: 8.5 V
